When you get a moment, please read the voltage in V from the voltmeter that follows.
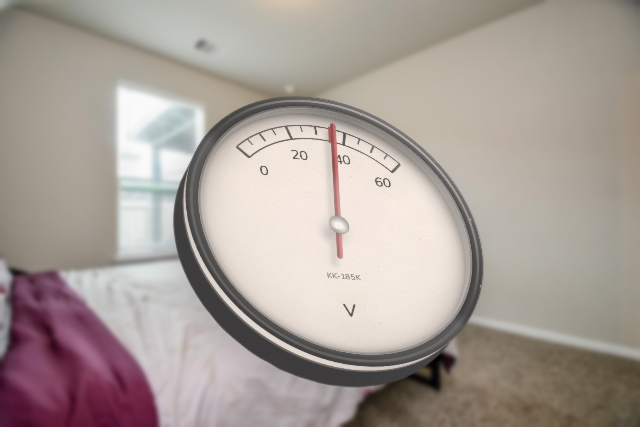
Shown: 35 V
